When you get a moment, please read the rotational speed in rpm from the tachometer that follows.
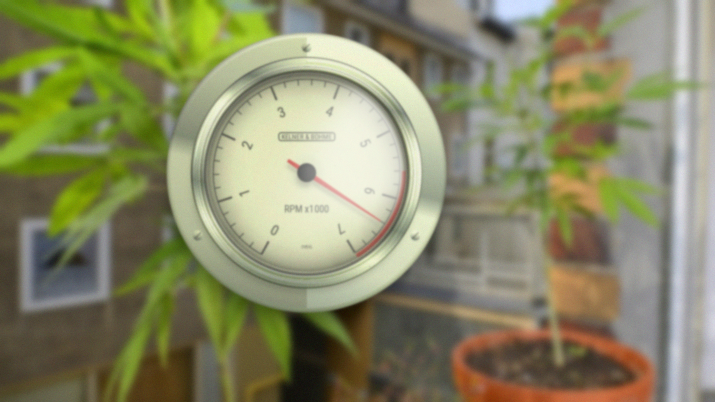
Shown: 6400 rpm
